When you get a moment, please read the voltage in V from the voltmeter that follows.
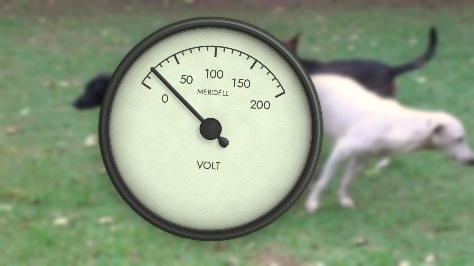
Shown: 20 V
